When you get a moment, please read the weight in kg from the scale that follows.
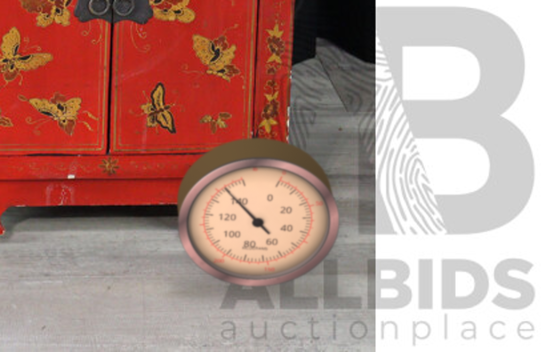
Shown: 140 kg
